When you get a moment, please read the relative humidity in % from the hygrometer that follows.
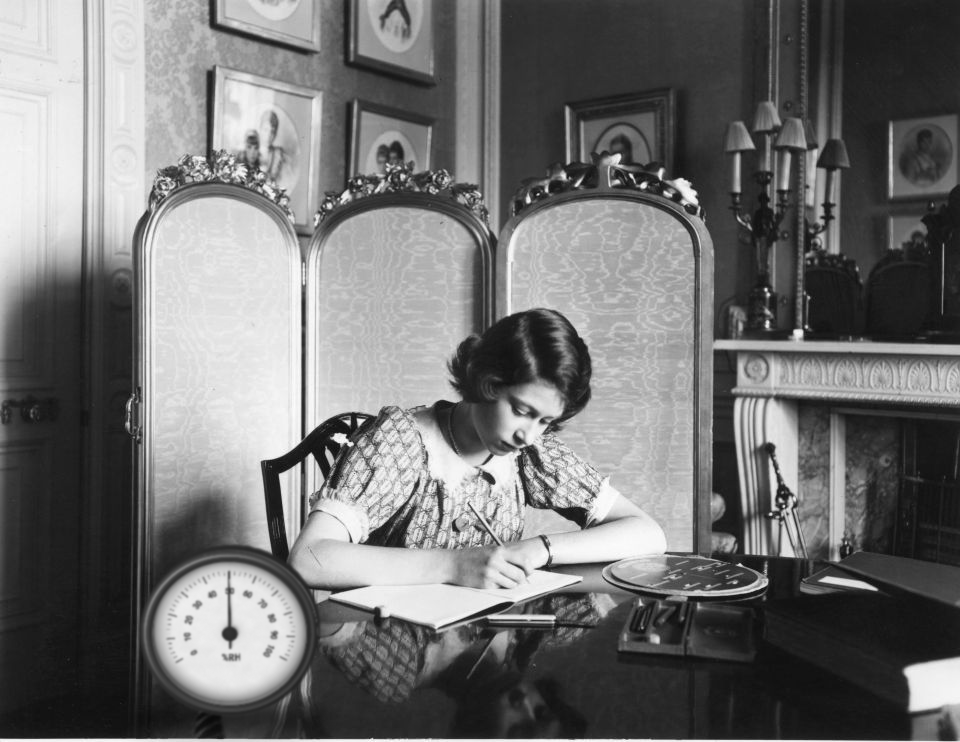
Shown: 50 %
